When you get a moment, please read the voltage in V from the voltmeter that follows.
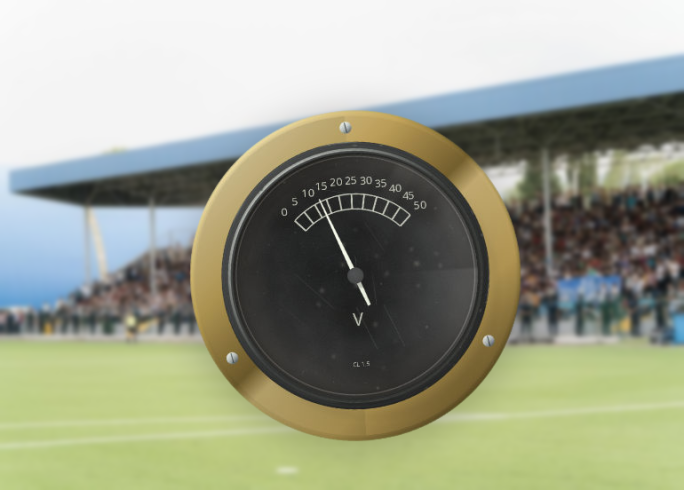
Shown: 12.5 V
